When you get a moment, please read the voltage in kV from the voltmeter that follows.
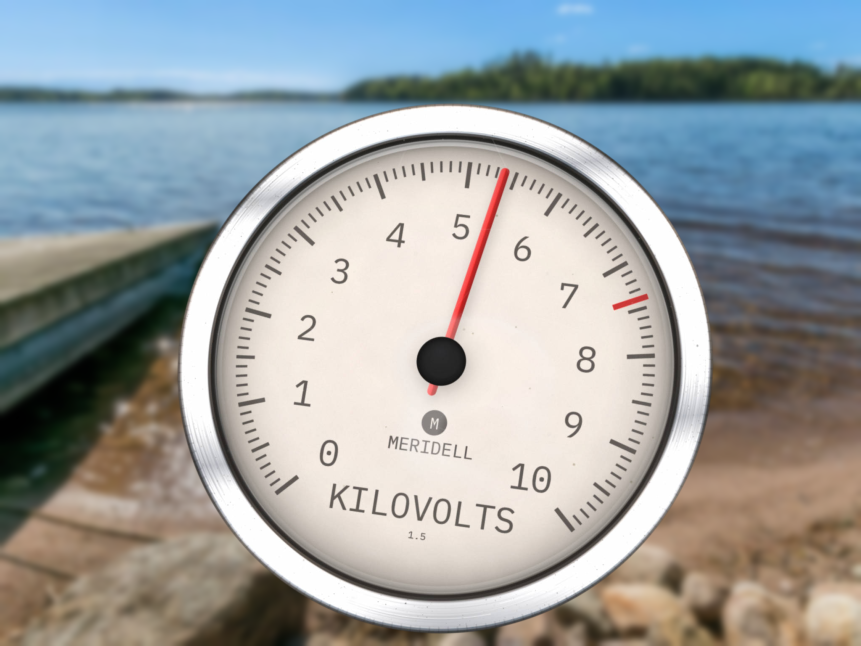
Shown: 5.4 kV
